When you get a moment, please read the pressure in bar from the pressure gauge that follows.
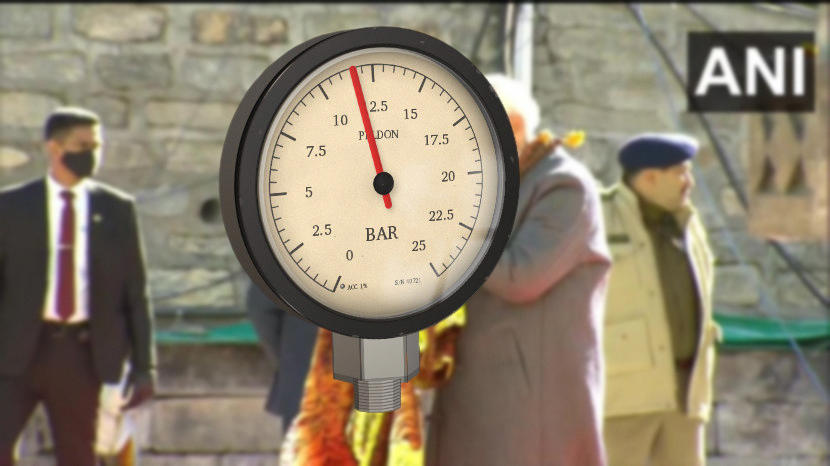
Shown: 11.5 bar
